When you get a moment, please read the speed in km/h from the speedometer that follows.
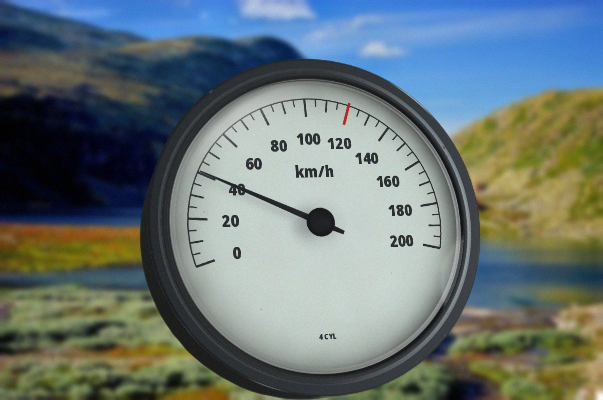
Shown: 40 km/h
